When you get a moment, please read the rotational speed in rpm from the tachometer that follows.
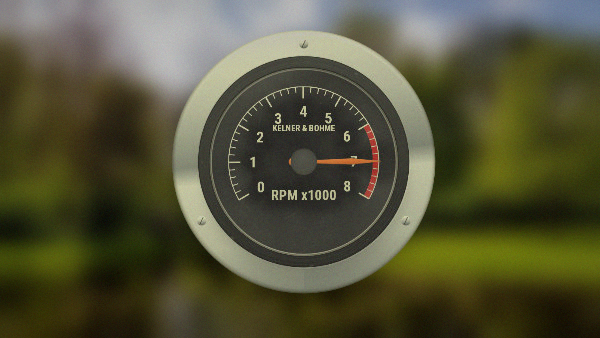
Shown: 7000 rpm
